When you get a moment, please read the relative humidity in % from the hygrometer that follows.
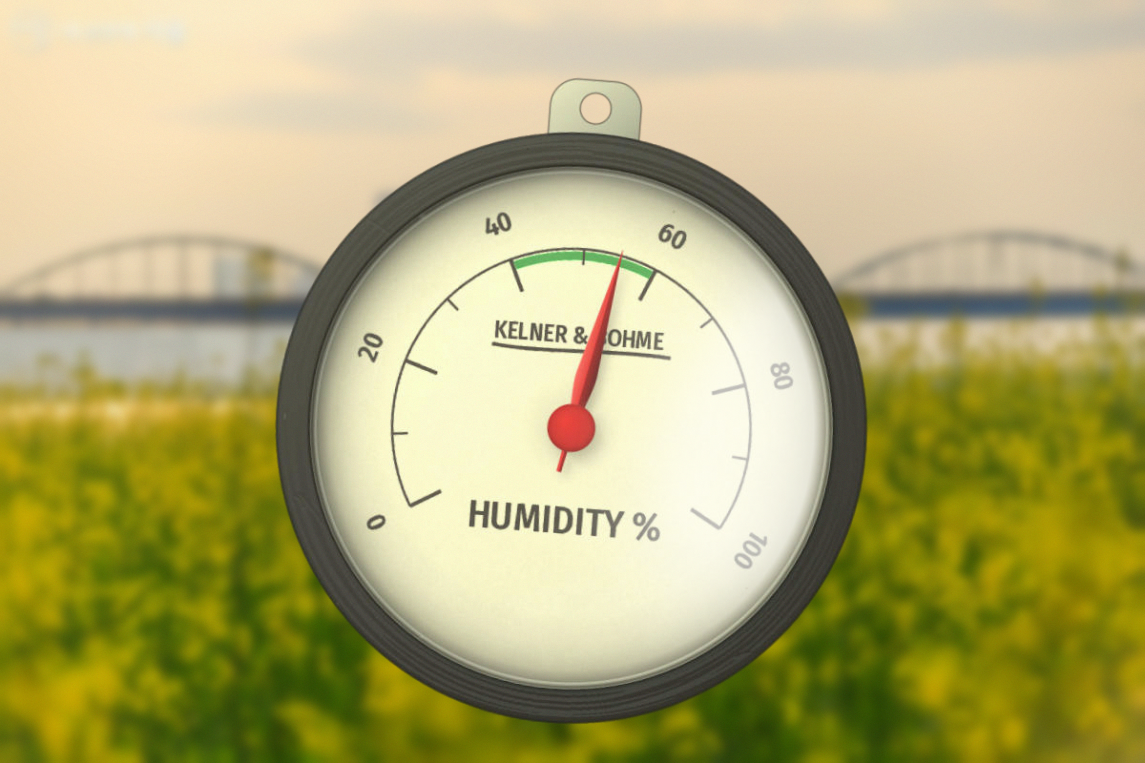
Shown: 55 %
